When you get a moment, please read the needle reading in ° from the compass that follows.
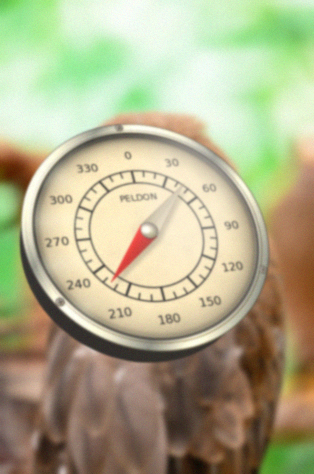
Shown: 225 °
